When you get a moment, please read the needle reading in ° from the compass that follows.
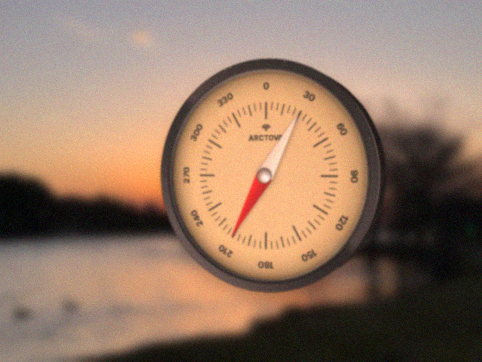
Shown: 210 °
